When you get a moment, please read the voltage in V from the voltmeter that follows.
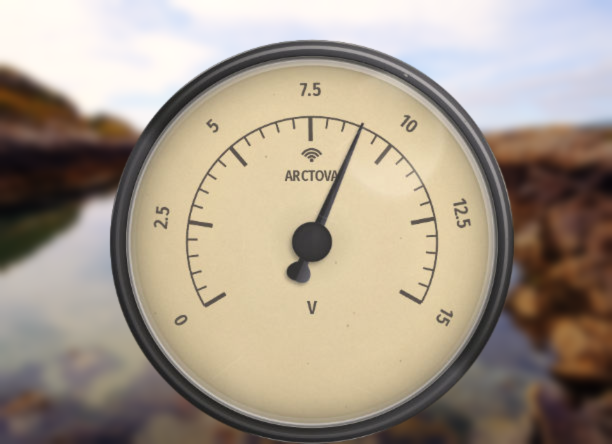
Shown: 9 V
